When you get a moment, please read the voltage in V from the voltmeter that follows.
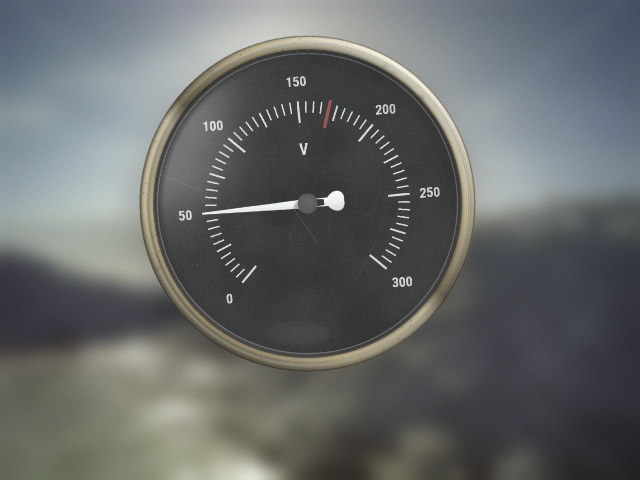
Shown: 50 V
